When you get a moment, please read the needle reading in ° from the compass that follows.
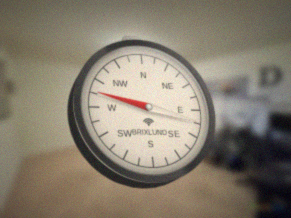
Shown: 285 °
